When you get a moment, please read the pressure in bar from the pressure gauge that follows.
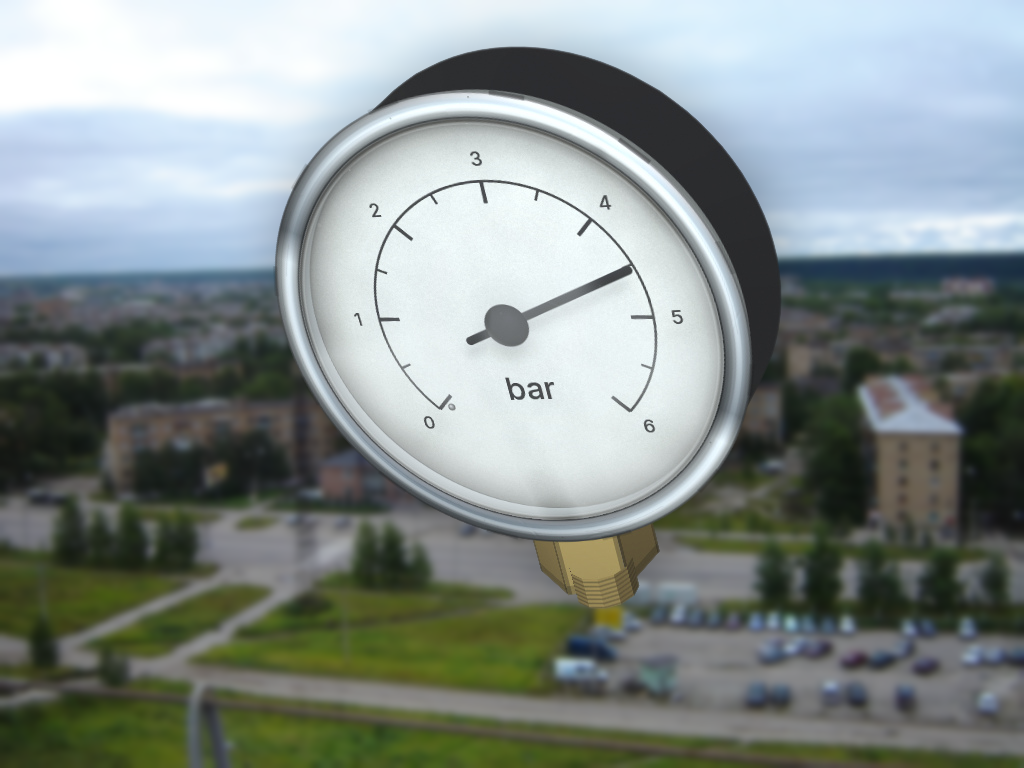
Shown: 4.5 bar
